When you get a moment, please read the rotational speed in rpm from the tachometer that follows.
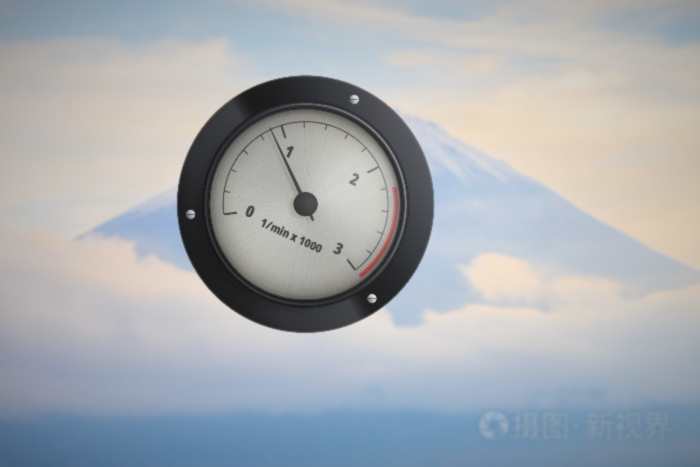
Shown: 900 rpm
